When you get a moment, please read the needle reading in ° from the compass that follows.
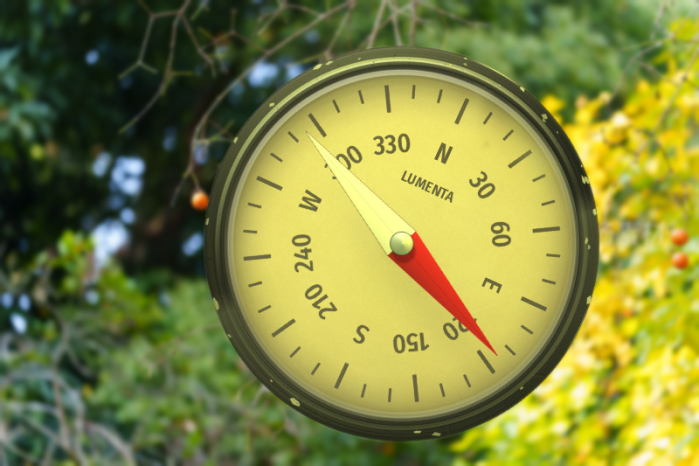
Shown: 115 °
